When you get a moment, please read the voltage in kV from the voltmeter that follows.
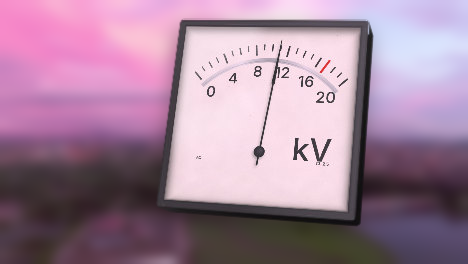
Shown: 11 kV
